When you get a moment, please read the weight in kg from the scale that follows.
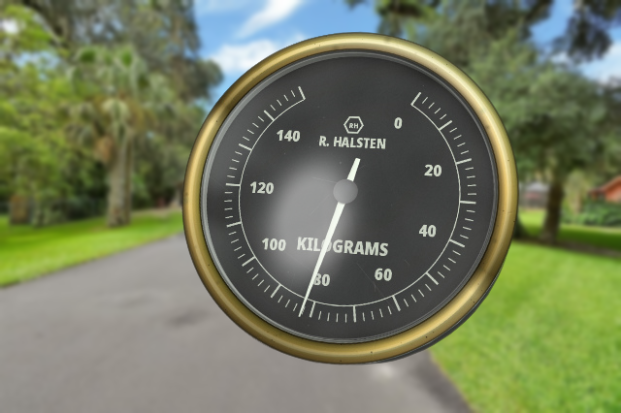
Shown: 82 kg
